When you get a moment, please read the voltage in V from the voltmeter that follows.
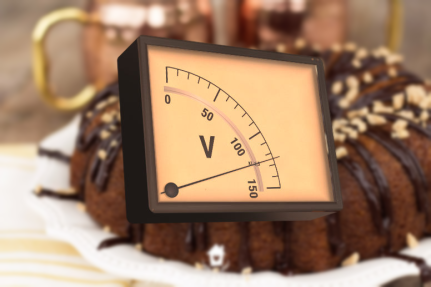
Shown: 125 V
